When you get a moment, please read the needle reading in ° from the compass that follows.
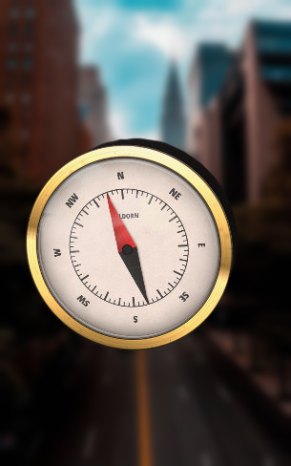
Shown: 345 °
